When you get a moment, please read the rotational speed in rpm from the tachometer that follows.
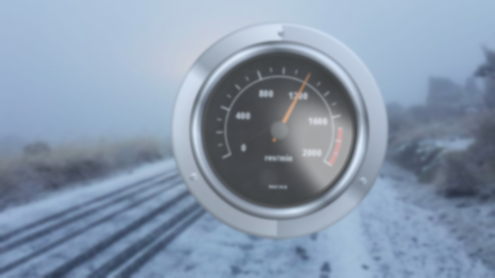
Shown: 1200 rpm
